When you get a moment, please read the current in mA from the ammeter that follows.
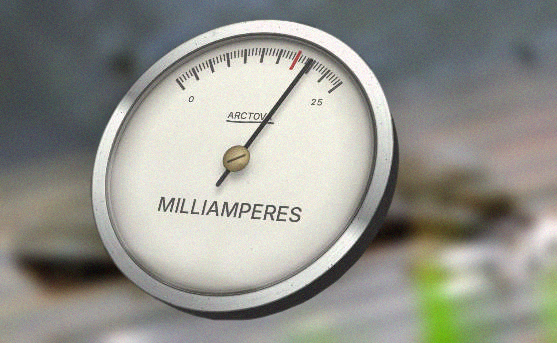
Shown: 20 mA
